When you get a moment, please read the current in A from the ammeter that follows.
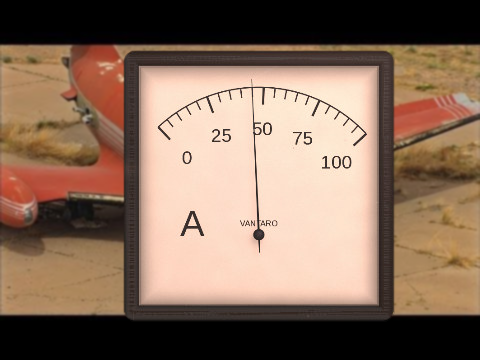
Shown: 45 A
